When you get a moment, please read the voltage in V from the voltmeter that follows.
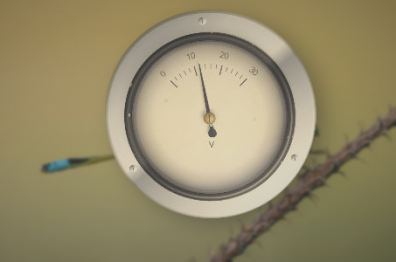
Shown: 12 V
